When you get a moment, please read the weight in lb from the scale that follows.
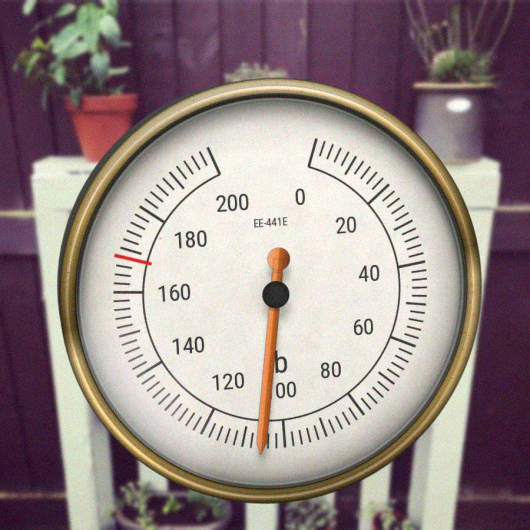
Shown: 106 lb
